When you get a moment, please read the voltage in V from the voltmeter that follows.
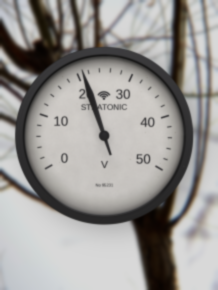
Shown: 21 V
